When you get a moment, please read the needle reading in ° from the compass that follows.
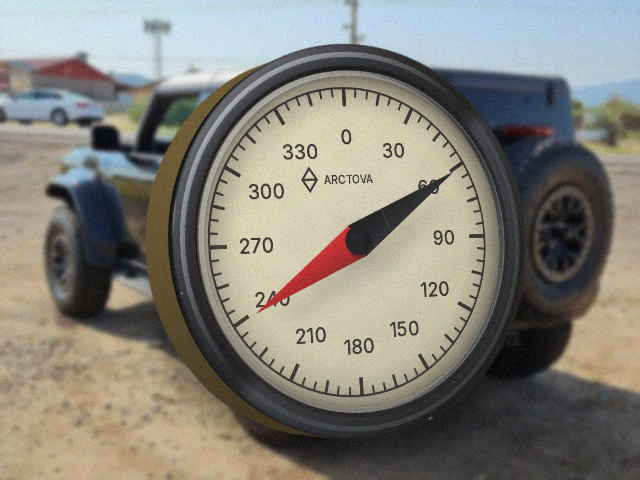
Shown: 240 °
